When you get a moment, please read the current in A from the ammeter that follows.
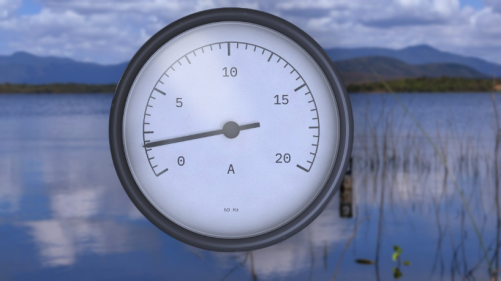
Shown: 1.75 A
